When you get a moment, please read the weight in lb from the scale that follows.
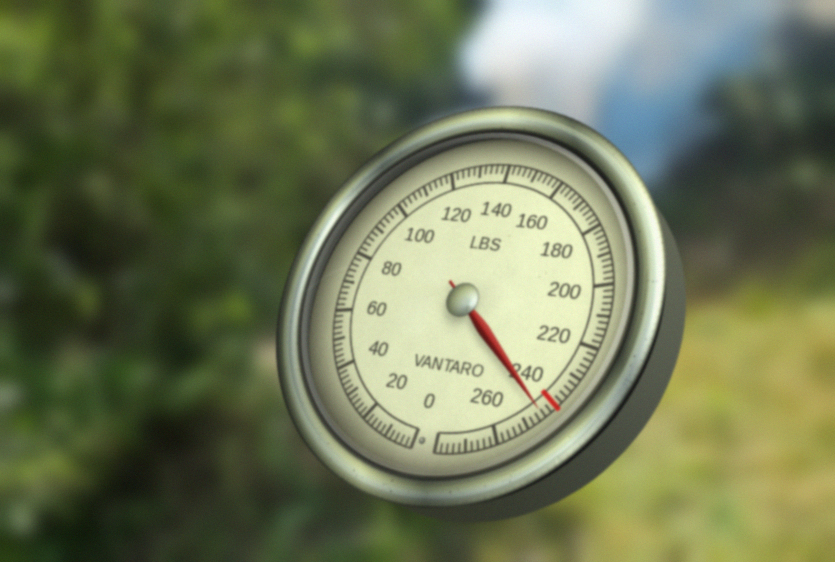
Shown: 244 lb
